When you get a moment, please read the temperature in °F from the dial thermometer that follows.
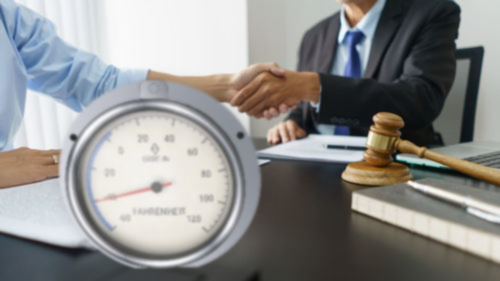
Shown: -40 °F
